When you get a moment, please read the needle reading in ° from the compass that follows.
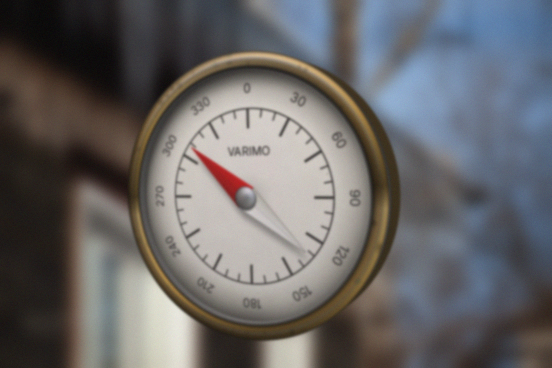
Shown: 310 °
